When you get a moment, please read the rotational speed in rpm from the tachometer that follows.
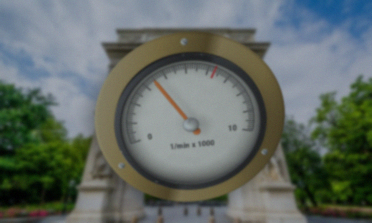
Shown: 3500 rpm
